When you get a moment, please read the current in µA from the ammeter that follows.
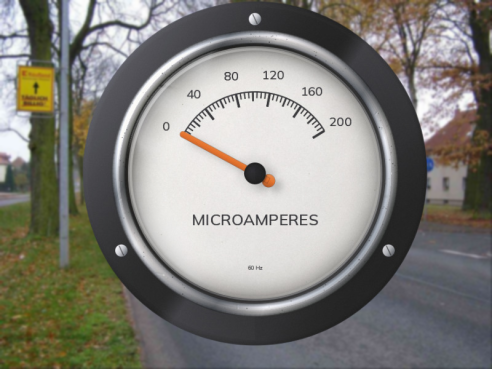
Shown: 0 µA
